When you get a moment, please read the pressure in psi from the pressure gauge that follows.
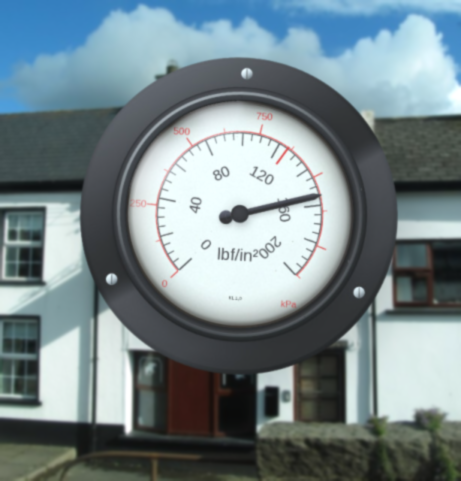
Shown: 155 psi
